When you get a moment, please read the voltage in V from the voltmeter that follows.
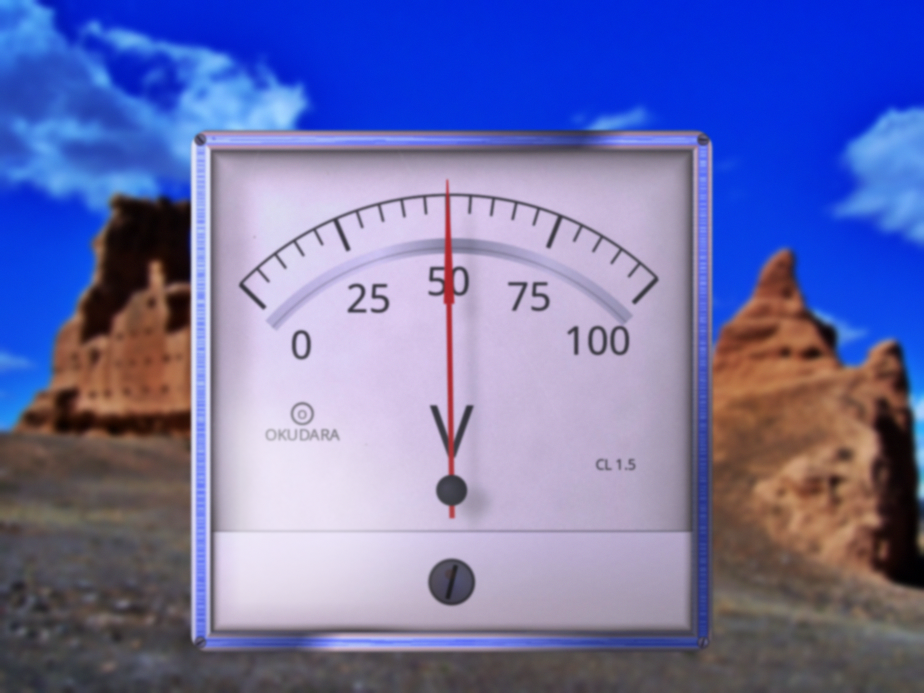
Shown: 50 V
